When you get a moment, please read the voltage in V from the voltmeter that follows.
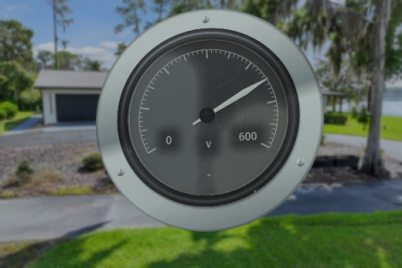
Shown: 450 V
